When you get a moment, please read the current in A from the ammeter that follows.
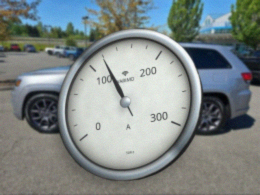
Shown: 120 A
